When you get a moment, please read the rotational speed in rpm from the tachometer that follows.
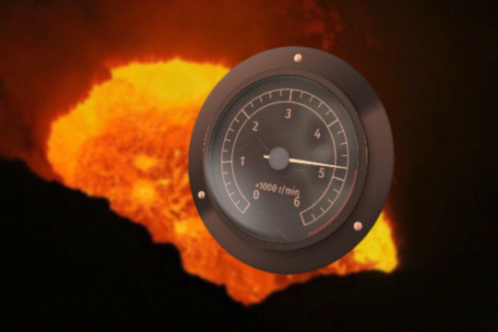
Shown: 4800 rpm
